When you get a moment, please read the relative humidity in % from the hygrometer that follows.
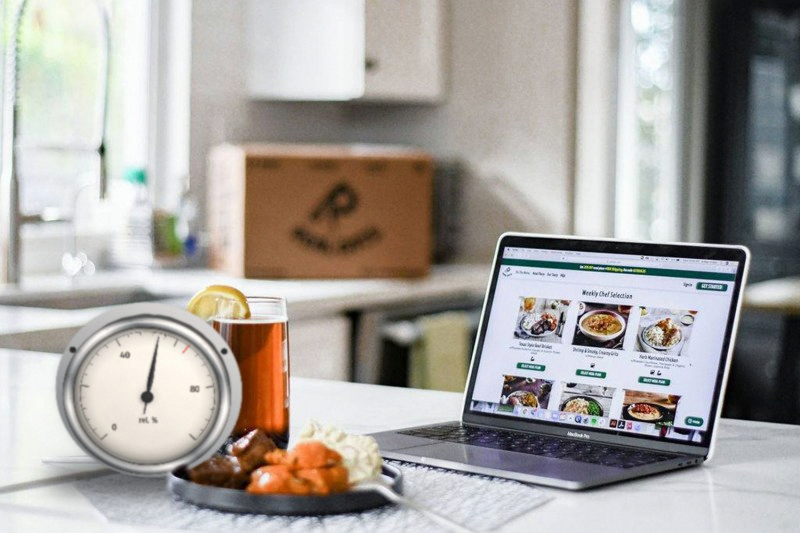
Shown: 54 %
